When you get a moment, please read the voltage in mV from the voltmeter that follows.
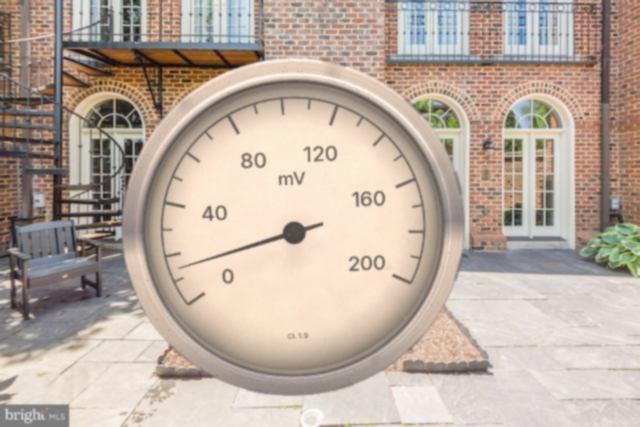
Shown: 15 mV
